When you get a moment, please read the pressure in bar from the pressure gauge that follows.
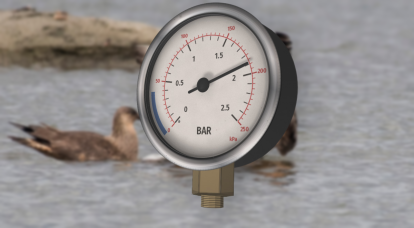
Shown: 1.9 bar
